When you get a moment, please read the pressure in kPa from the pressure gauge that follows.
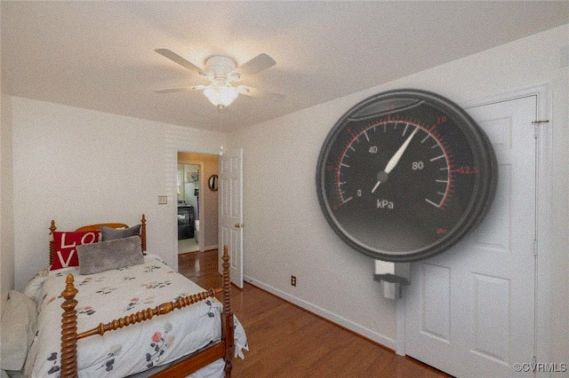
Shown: 65 kPa
